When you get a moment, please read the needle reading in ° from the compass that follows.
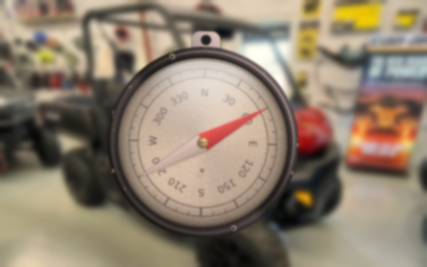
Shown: 60 °
